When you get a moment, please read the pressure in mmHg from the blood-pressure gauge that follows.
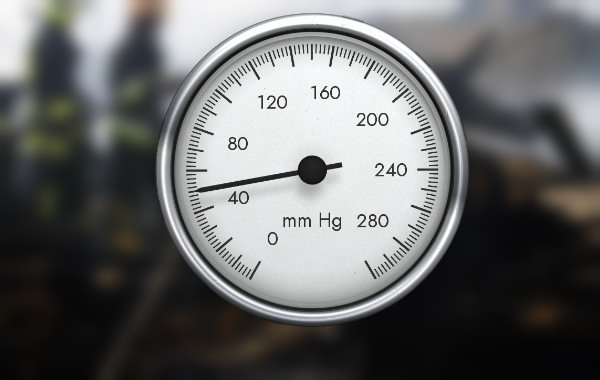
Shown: 50 mmHg
